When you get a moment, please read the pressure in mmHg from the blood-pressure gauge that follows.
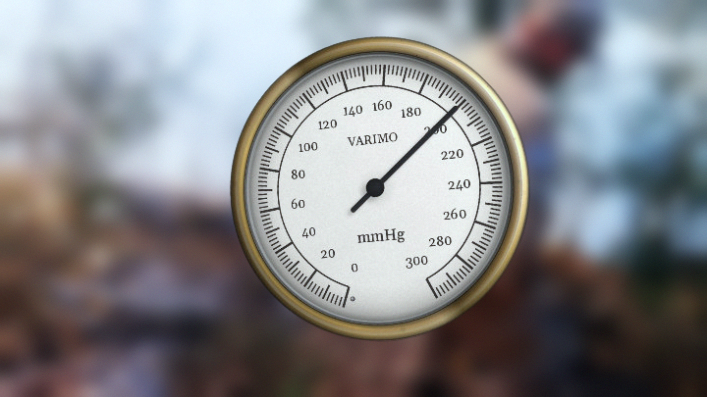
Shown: 200 mmHg
